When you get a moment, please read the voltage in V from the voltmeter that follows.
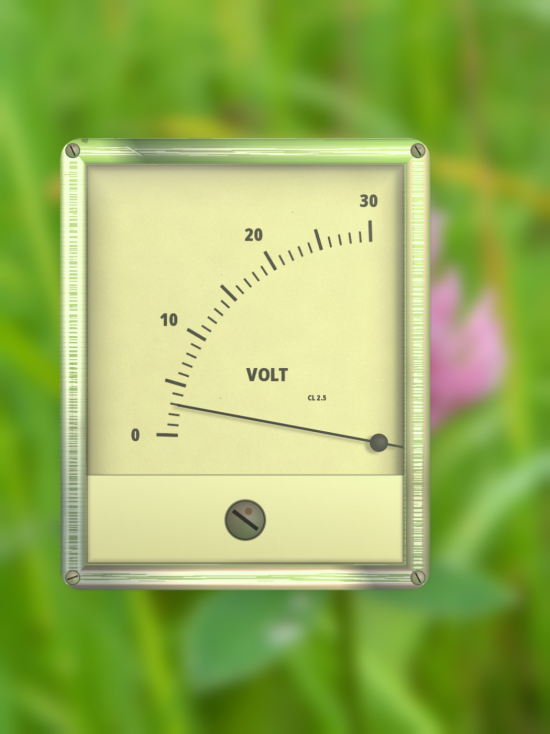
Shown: 3 V
